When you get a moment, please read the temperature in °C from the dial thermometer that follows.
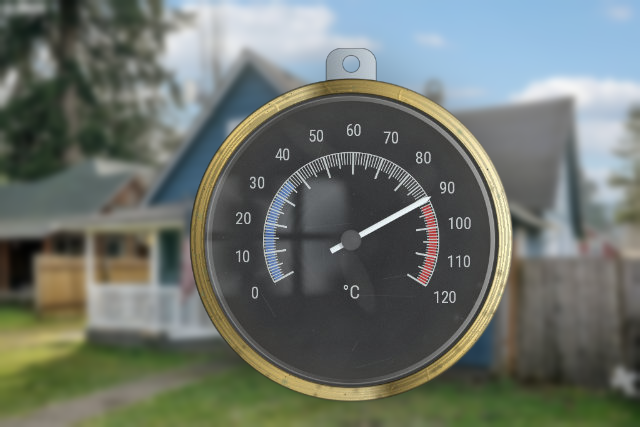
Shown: 90 °C
